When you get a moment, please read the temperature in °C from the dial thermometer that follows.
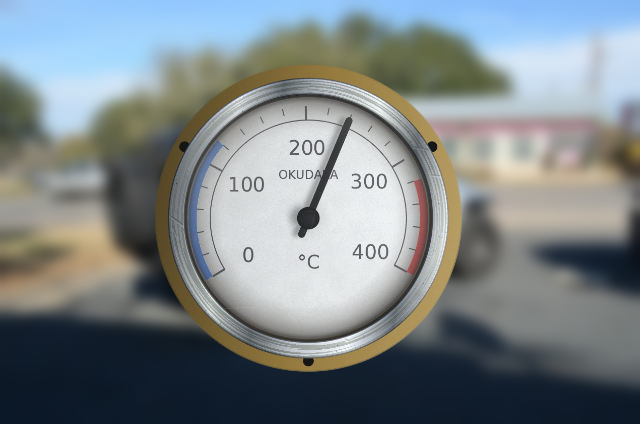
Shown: 240 °C
